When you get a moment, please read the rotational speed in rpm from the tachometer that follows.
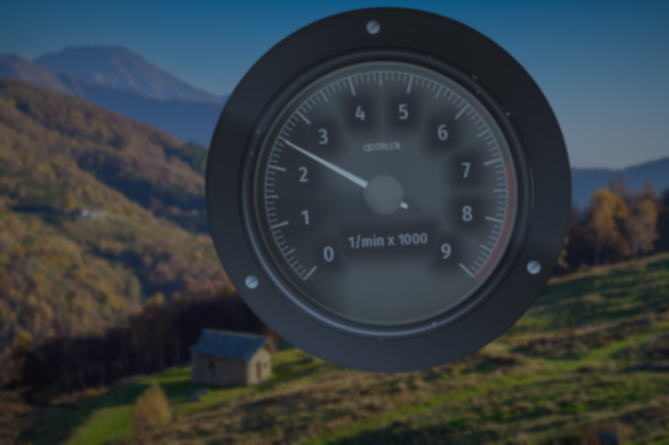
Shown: 2500 rpm
